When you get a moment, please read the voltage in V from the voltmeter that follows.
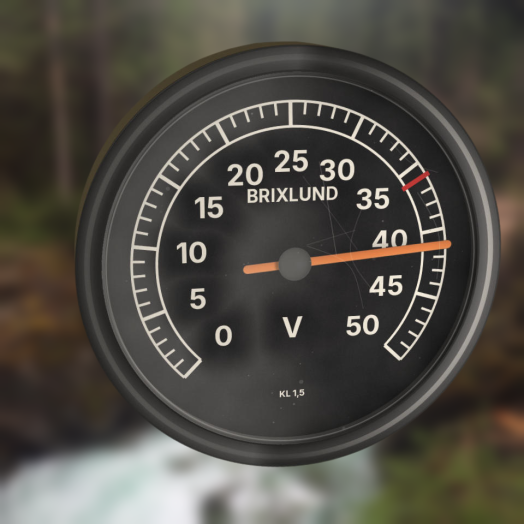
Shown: 41 V
